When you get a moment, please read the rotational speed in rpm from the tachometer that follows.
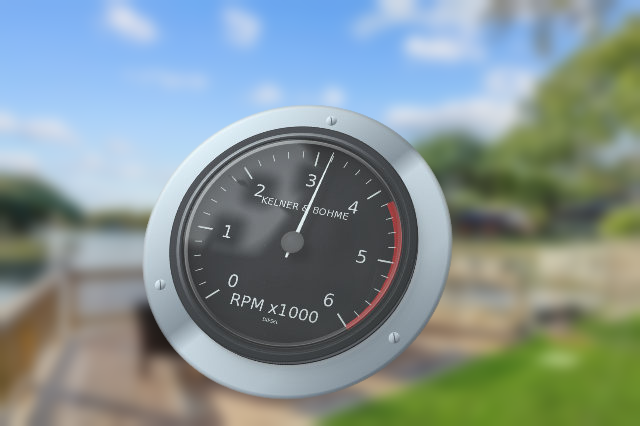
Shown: 3200 rpm
